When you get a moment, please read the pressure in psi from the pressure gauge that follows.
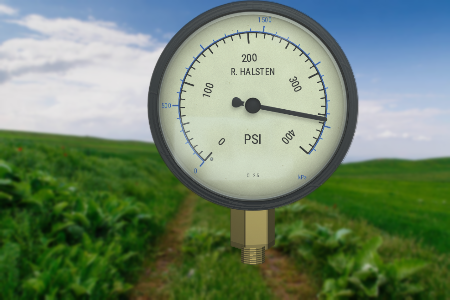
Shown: 355 psi
